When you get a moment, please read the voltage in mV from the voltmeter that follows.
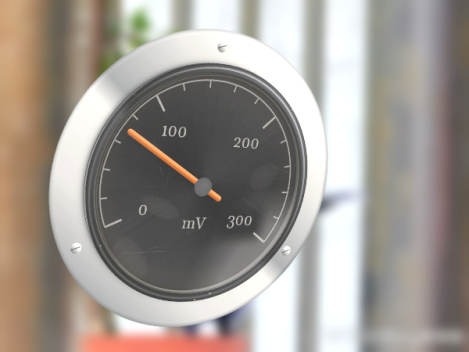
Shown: 70 mV
